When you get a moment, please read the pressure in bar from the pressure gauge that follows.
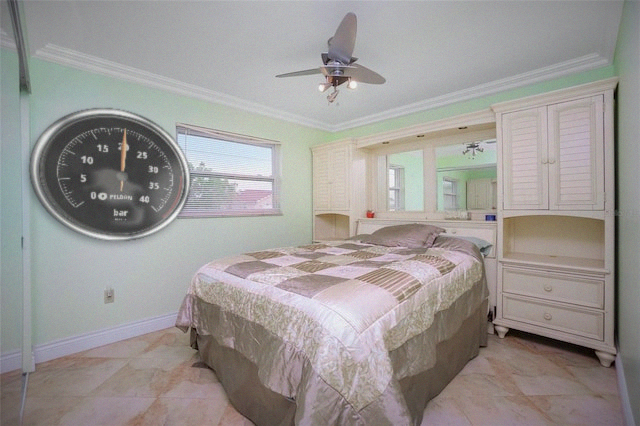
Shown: 20 bar
